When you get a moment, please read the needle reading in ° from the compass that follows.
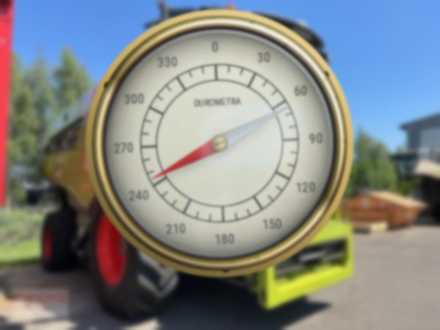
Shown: 245 °
